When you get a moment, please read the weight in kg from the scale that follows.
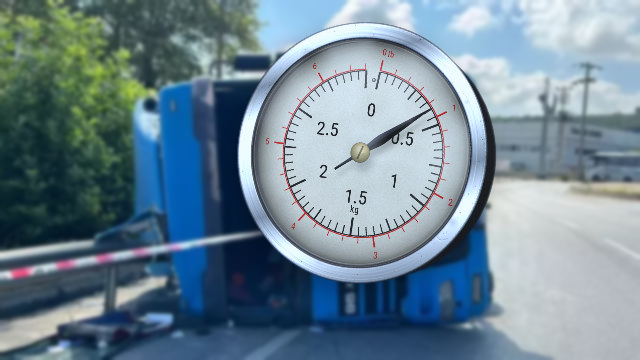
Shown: 0.4 kg
